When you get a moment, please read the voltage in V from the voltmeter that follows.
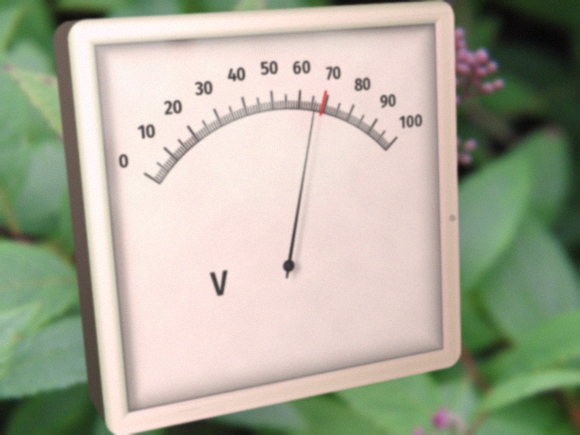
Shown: 65 V
